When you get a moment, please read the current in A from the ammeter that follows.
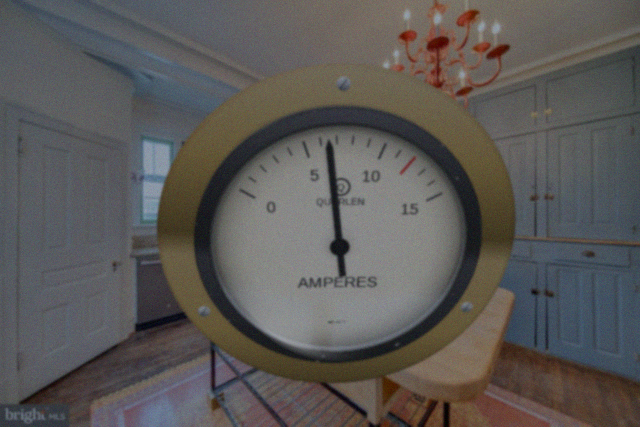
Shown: 6.5 A
